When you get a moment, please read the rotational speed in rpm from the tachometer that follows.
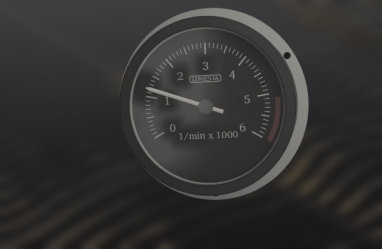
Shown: 1200 rpm
